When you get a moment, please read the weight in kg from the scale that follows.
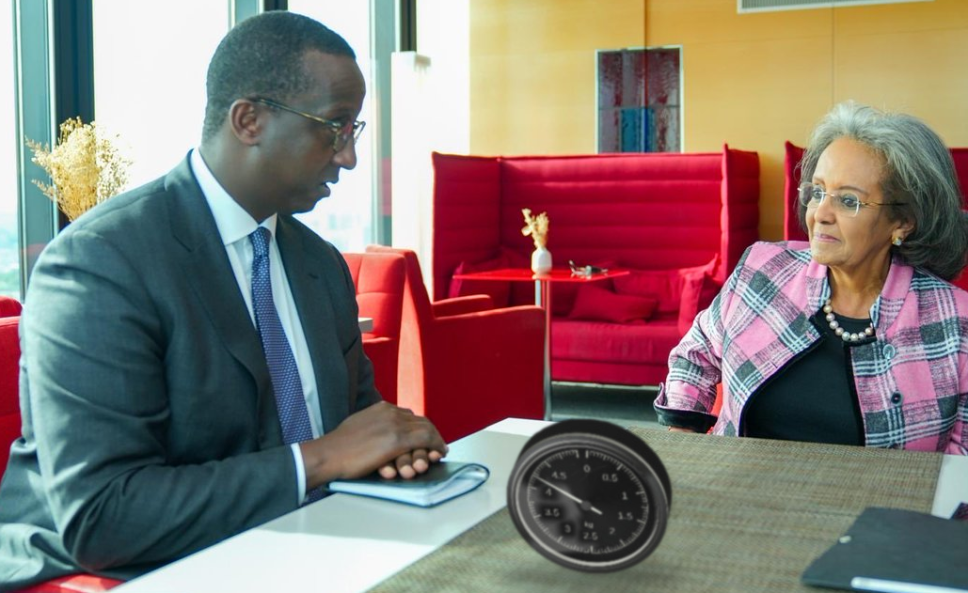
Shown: 4.25 kg
